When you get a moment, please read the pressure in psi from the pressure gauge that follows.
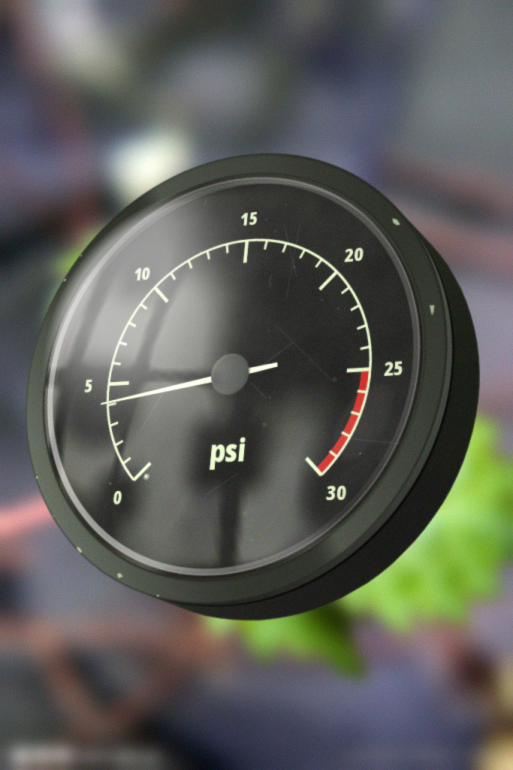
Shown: 4 psi
